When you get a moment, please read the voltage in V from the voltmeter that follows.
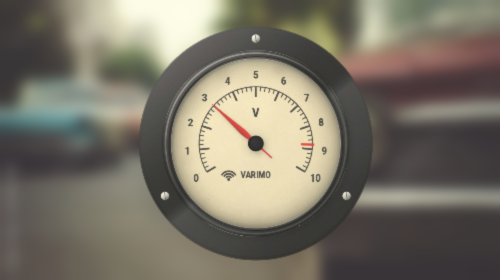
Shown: 3 V
